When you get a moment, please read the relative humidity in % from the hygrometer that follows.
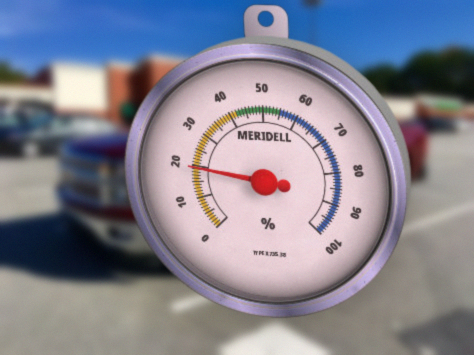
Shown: 20 %
